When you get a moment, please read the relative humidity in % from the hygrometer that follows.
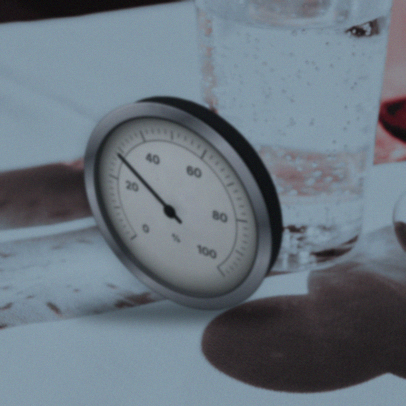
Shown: 30 %
